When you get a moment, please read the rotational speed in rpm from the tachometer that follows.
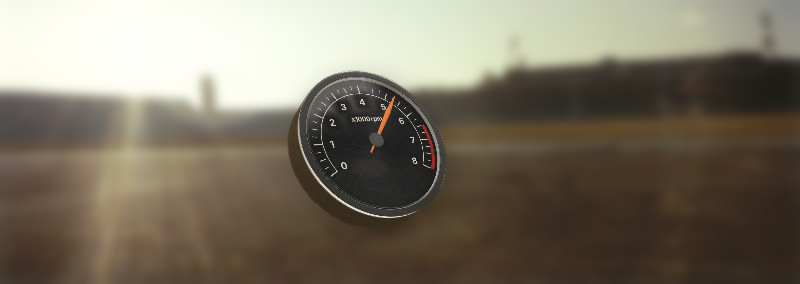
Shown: 5250 rpm
